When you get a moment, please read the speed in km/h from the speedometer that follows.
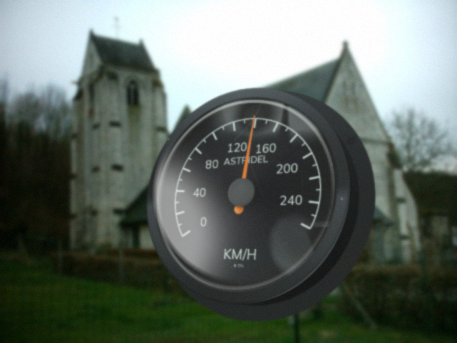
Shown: 140 km/h
